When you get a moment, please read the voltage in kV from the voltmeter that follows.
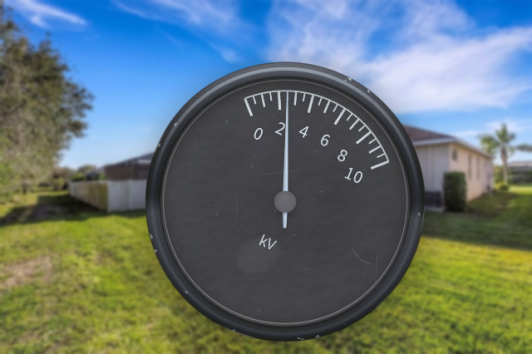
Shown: 2.5 kV
